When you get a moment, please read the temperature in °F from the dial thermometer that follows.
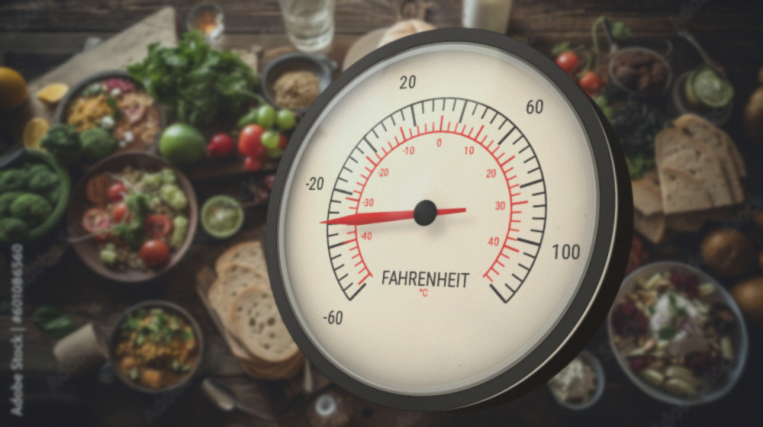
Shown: -32 °F
